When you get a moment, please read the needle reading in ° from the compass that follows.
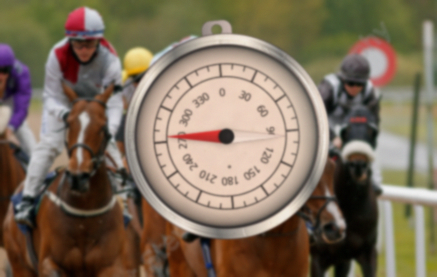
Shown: 275 °
